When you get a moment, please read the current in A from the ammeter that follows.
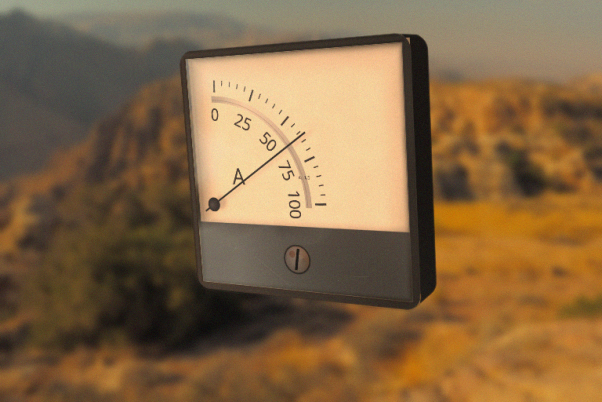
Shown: 62.5 A
